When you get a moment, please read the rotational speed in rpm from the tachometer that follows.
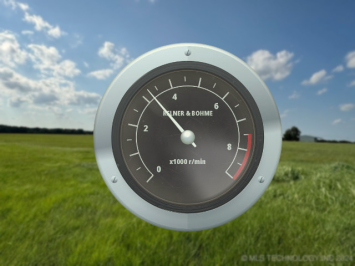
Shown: 3250 rpm
